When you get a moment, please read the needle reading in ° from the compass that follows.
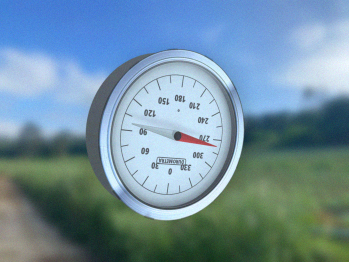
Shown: 277.5 °
